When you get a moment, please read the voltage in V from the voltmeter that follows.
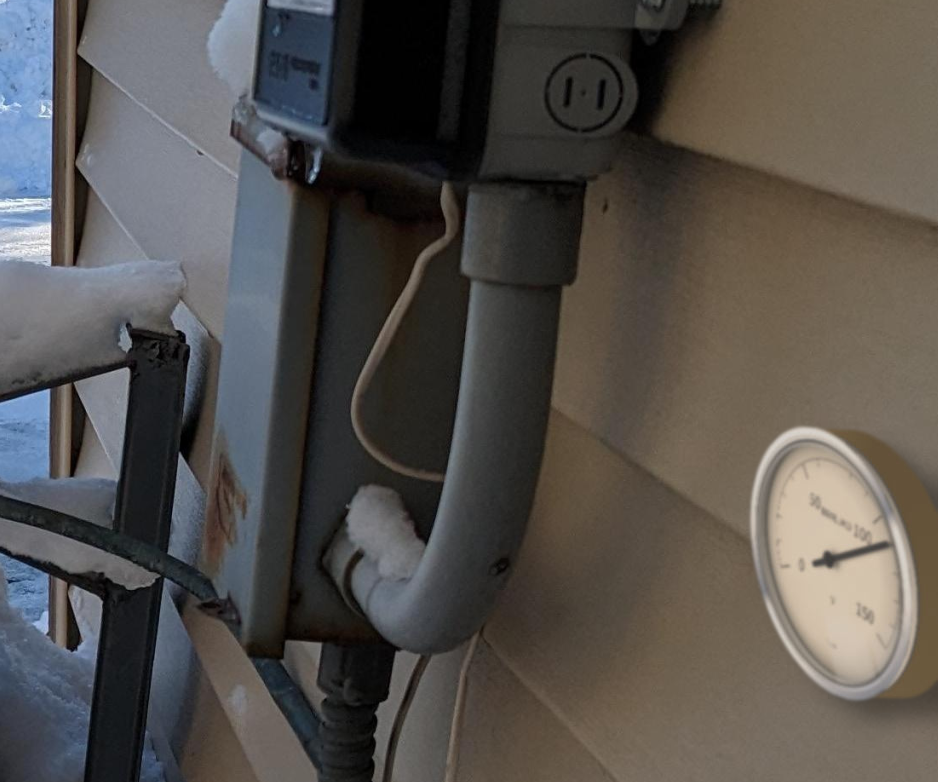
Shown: 110 V
